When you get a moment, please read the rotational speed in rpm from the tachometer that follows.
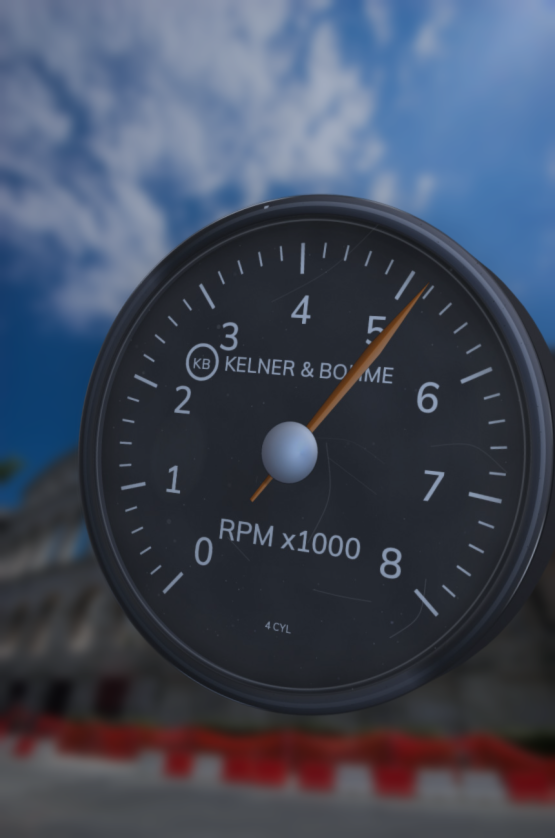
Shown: 5200 rpm
